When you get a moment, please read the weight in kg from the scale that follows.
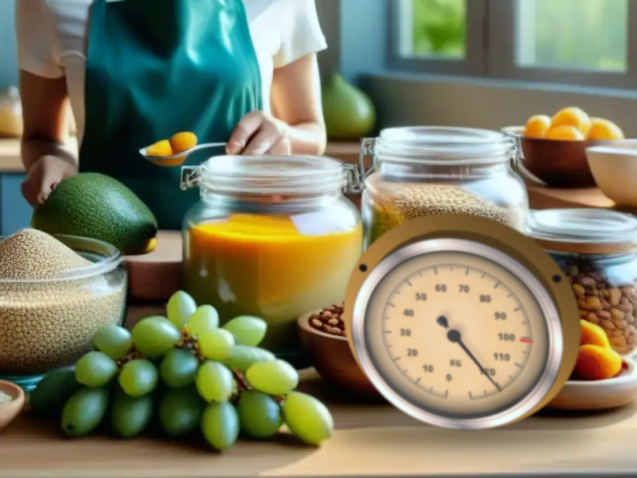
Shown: 120 kg
